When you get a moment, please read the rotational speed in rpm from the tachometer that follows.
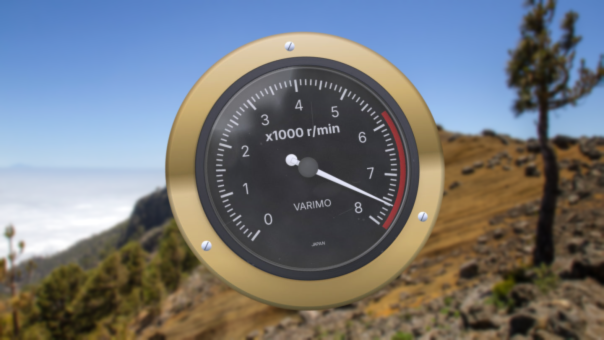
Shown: 7600 rpm
